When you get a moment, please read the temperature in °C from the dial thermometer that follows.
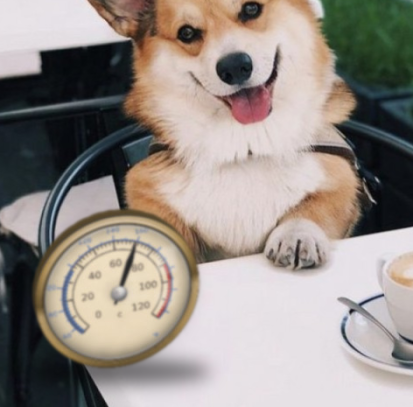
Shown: 70 °C
